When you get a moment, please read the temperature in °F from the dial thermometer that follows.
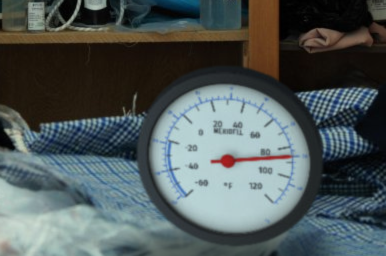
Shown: 85 °F
